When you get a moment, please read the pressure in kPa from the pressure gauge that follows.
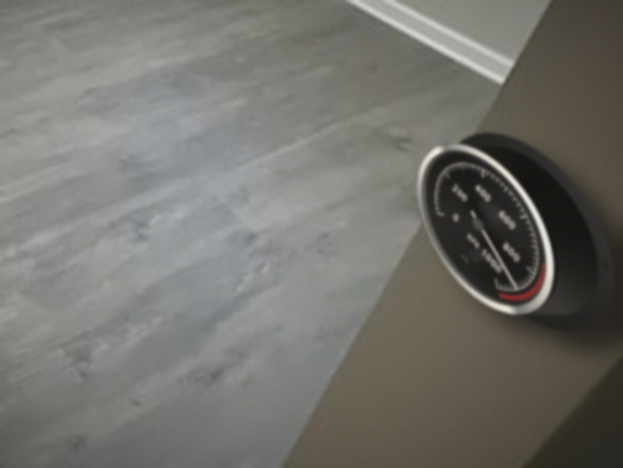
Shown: 900 kPa
